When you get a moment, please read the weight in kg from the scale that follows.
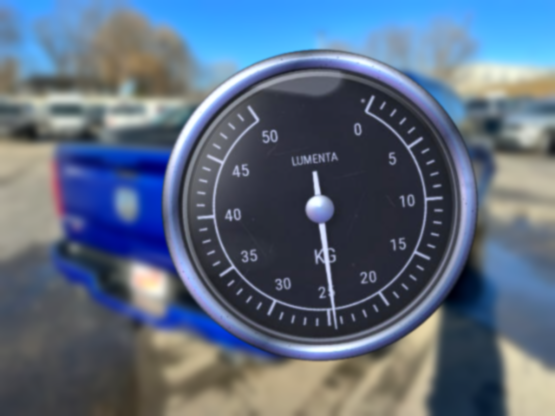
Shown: 24.5 kg
